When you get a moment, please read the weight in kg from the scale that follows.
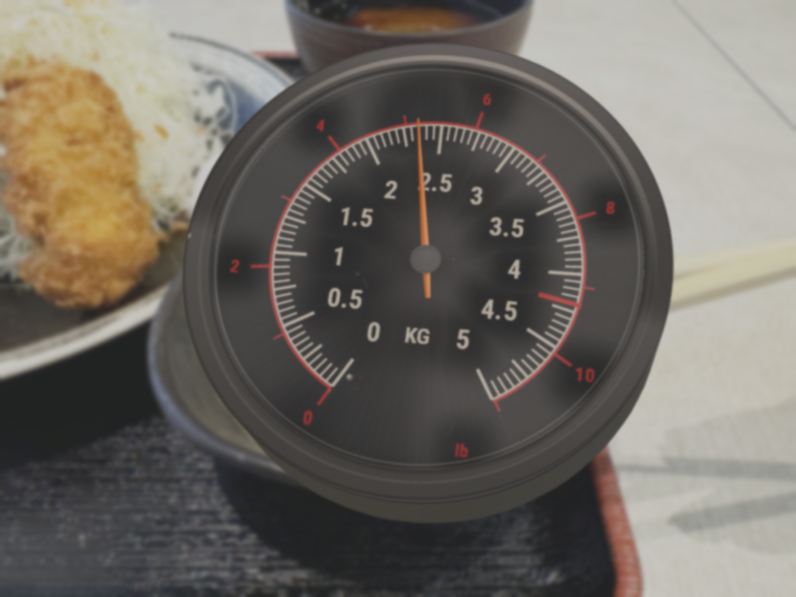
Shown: 2.35 kg
